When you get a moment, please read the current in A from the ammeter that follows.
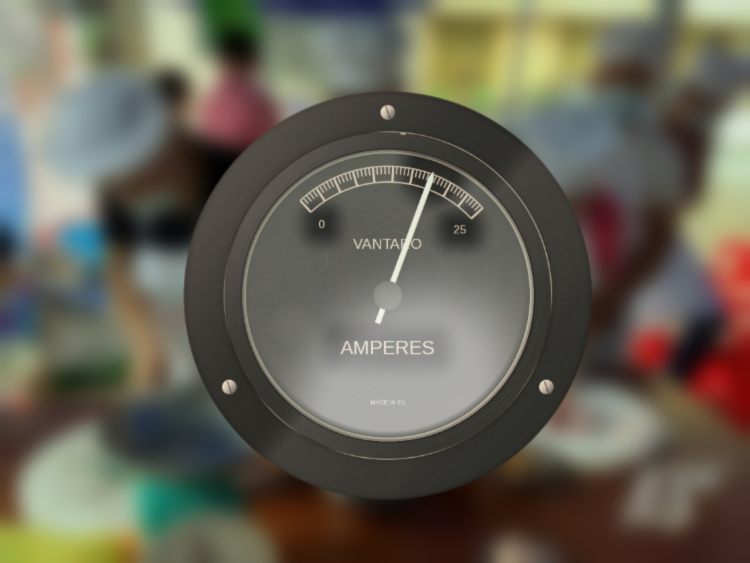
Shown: 17.5 A
